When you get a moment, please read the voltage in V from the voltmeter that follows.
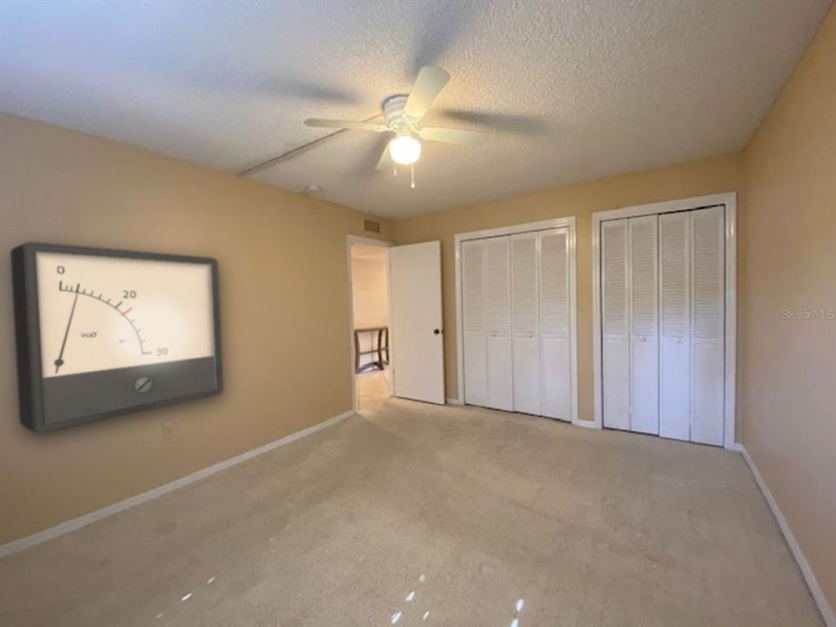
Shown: 10 V
